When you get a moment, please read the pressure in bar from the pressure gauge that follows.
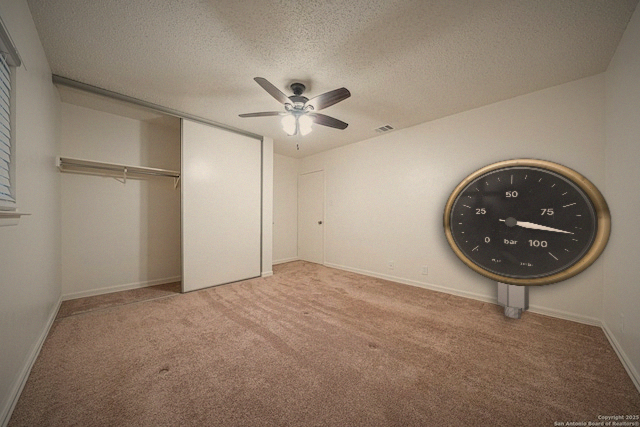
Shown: 87.5 bar
